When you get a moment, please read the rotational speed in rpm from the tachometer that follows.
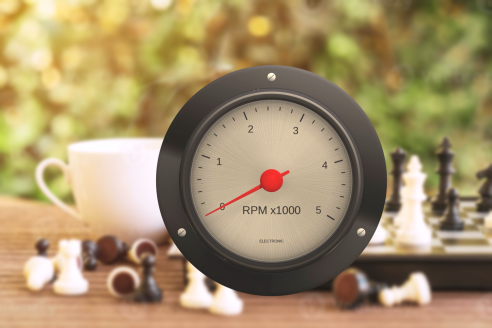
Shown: 0 rpm
